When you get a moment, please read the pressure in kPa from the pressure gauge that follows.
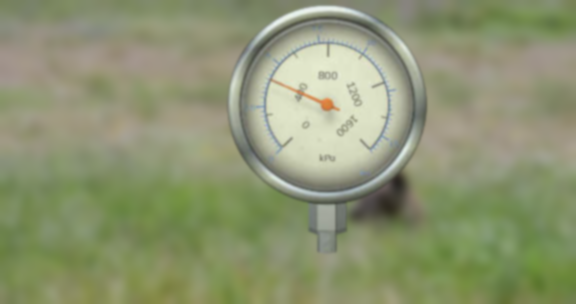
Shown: 400 kPa
